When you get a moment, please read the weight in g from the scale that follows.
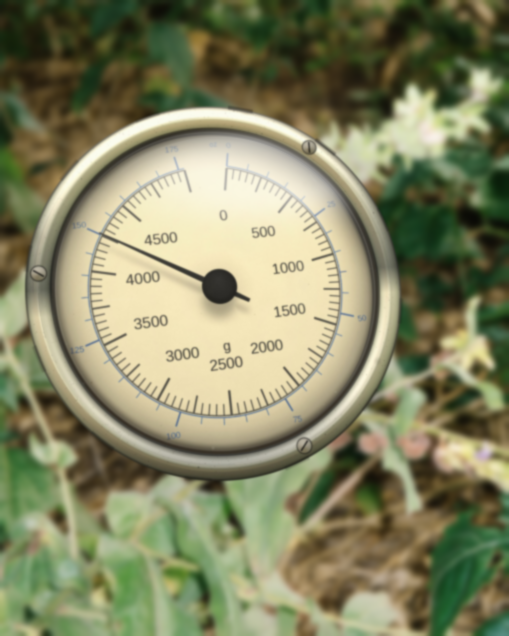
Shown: 4250 g
